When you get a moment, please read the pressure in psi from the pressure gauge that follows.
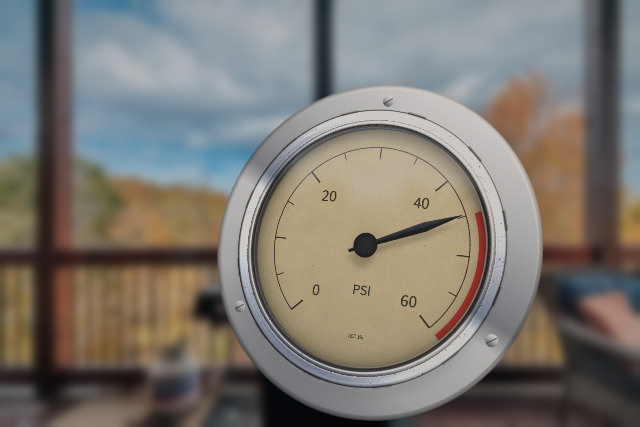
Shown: 45 psi
